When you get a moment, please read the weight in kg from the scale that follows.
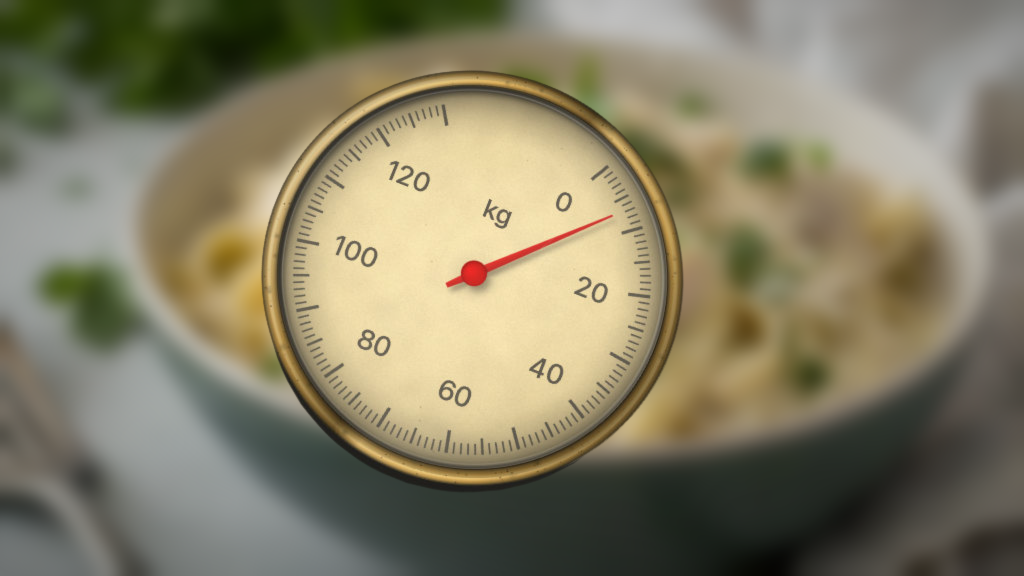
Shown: 7 kg
